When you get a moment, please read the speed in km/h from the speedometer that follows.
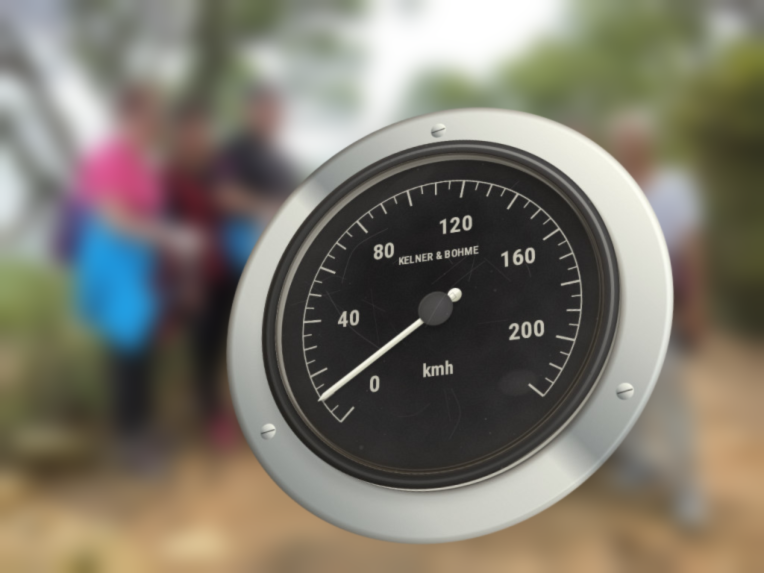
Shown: 10 km/h
